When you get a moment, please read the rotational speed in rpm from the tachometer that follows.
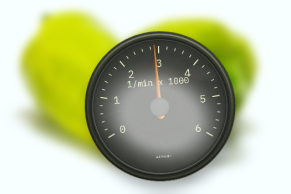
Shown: 2900 rpm
